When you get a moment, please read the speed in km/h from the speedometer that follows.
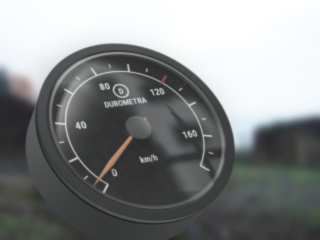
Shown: 5 km/h
